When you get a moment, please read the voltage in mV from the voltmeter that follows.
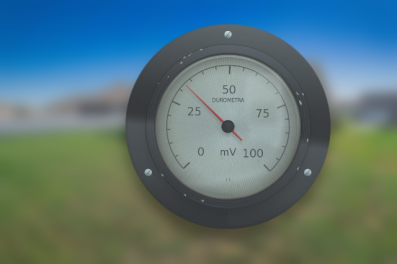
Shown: 32.5 mV
